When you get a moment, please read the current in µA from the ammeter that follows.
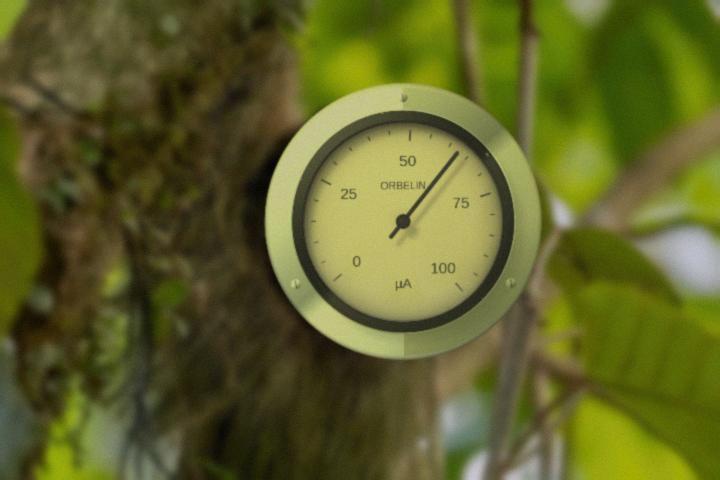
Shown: 62.5 µA
